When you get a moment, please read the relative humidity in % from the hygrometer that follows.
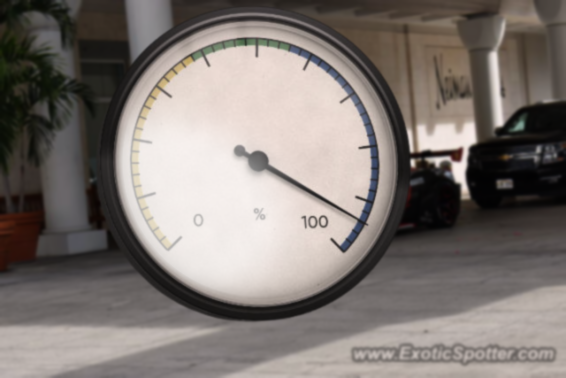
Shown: 94 %
